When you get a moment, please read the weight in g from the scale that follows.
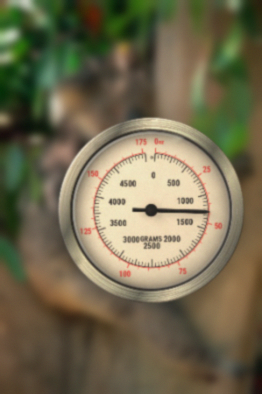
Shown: 1250 g
